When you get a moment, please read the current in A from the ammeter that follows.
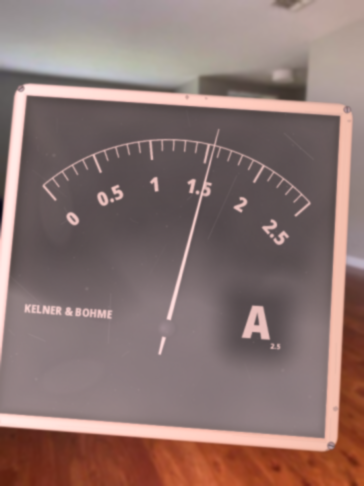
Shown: 1.55 A
